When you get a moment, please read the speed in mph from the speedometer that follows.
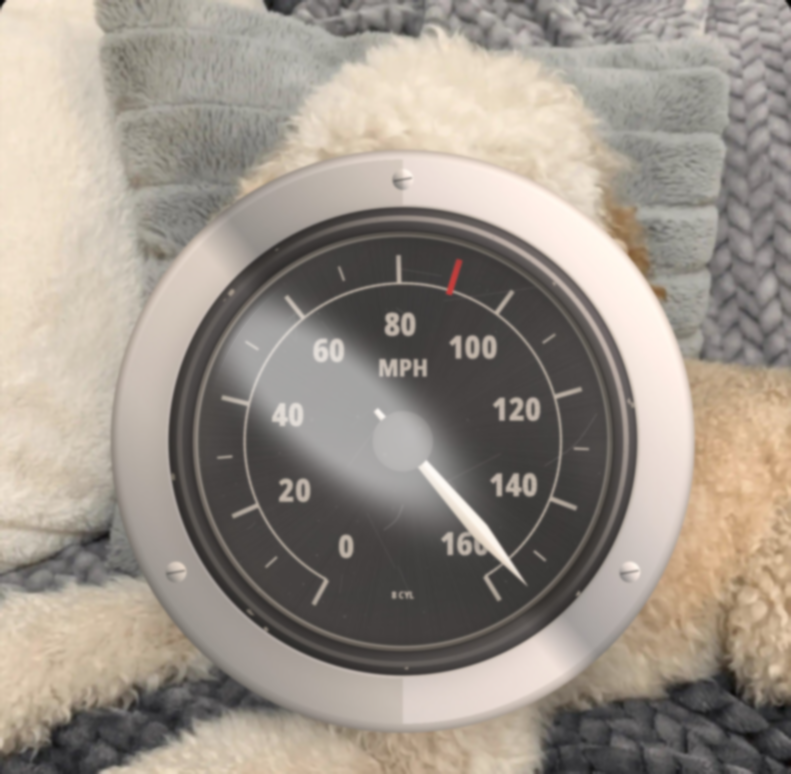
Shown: 155 mph
